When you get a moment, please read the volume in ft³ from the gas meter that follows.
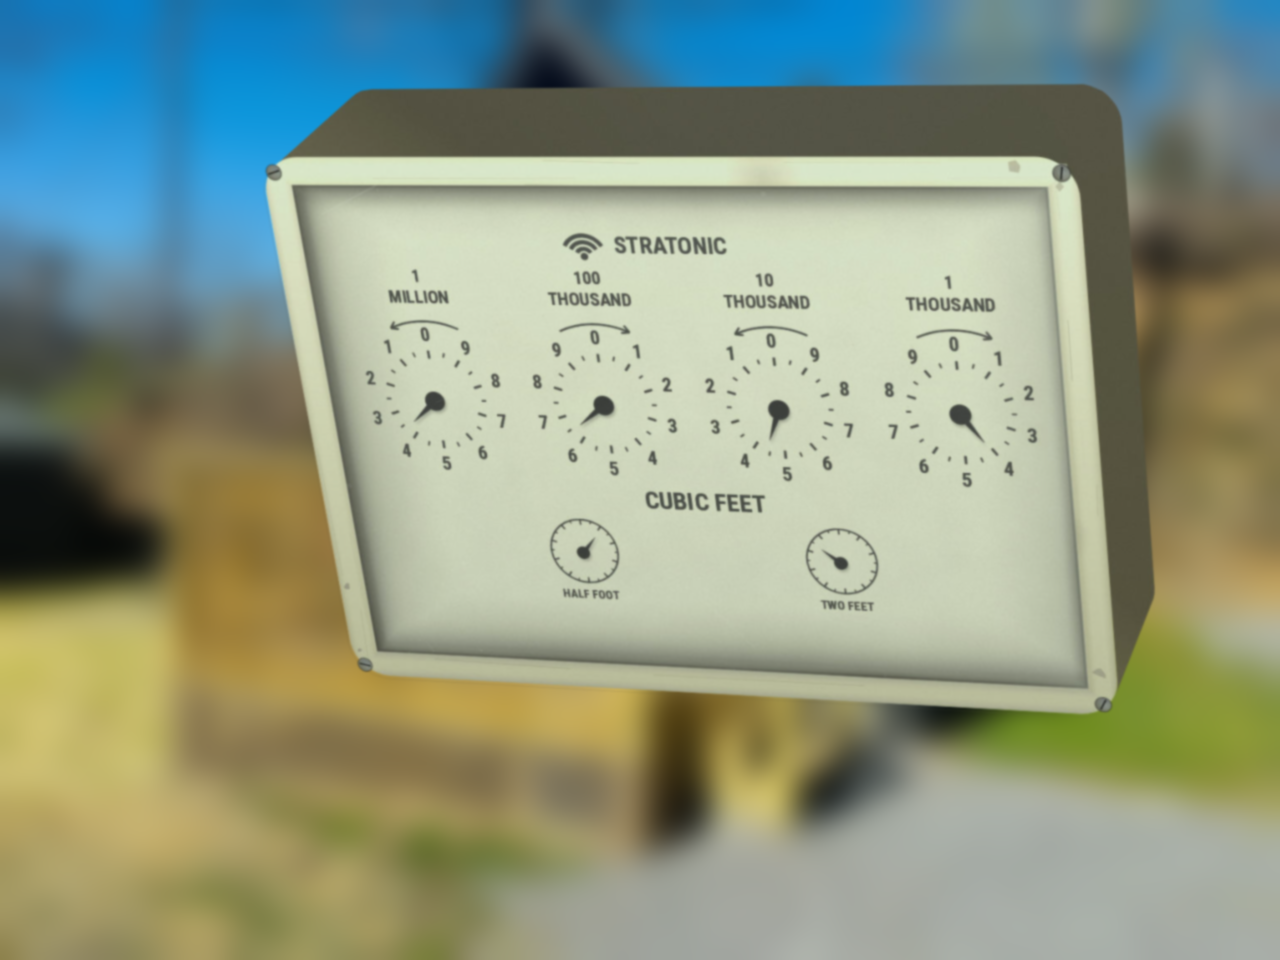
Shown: 364400 ft³
